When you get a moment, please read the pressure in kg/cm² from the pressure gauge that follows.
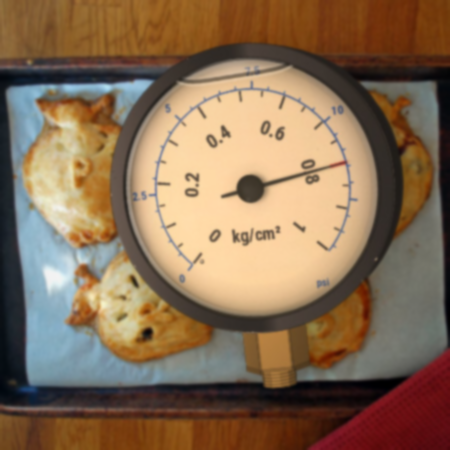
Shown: 0.8 kg/cm²
